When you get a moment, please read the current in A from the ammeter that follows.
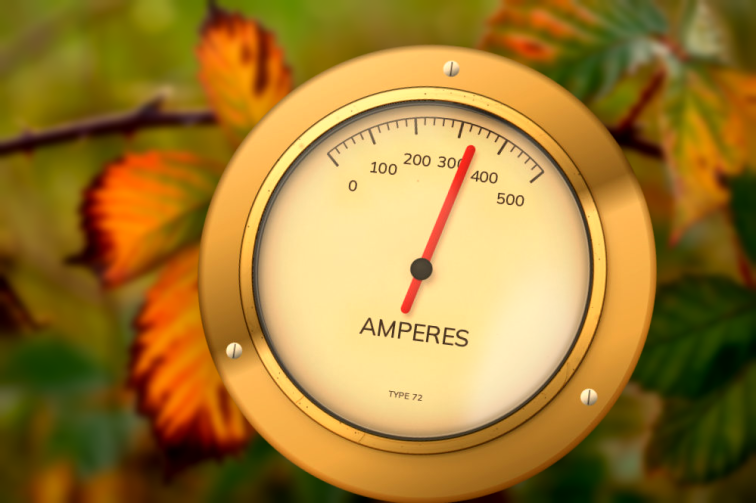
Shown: 340 A
